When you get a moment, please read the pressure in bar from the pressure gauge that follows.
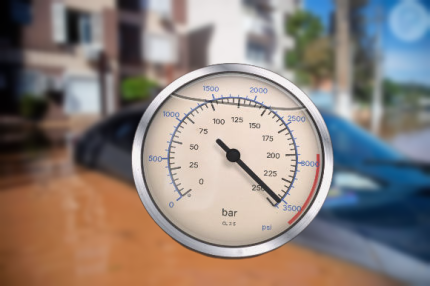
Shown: 245 bar
